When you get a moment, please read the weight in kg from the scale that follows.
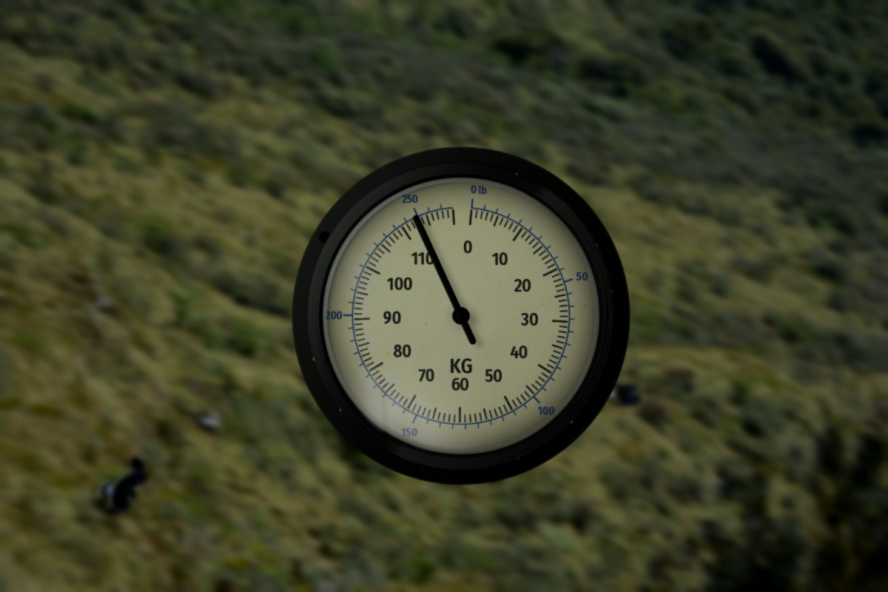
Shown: 113 kg
